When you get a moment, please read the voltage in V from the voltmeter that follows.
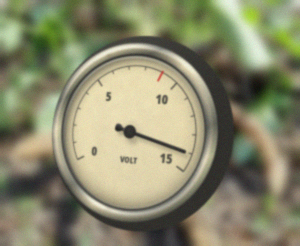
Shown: 14 V
